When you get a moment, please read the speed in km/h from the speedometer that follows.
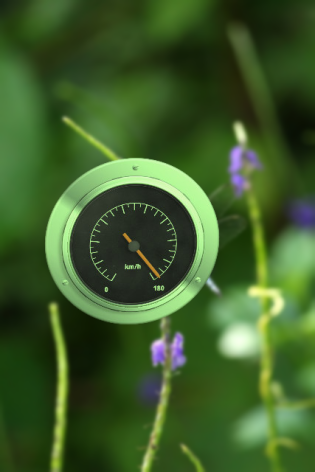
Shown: 175 km/h
